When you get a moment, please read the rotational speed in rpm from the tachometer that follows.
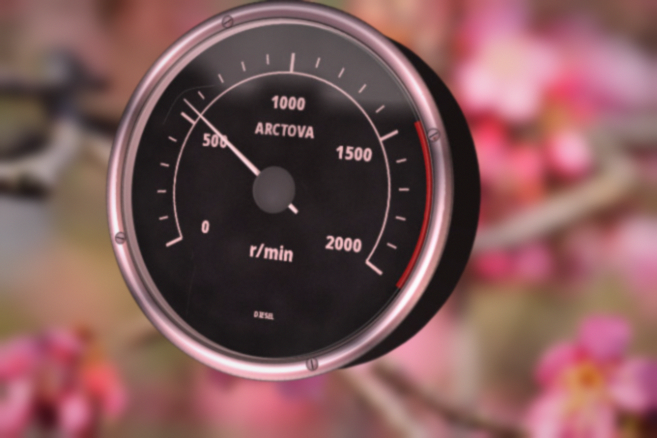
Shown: 550 rpm
